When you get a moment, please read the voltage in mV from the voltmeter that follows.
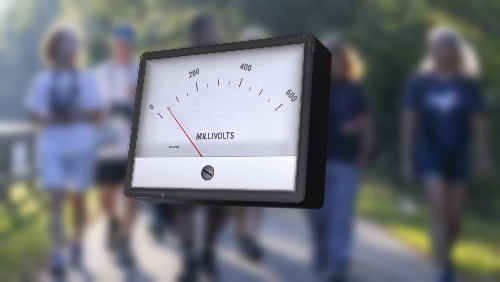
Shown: 50 mV
